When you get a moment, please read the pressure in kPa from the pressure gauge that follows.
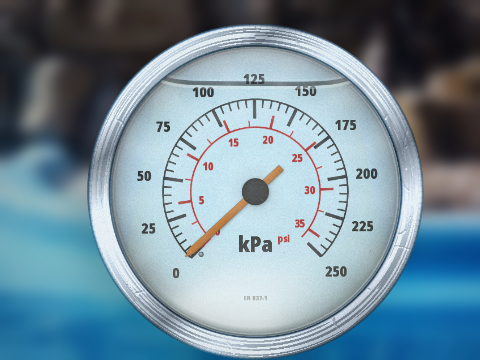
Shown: 2.5 kPa
